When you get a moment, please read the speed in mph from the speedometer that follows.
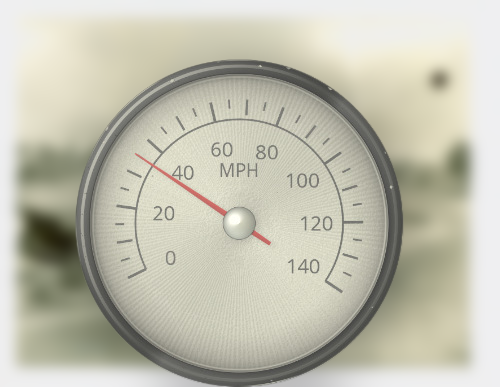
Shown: 35 mph
